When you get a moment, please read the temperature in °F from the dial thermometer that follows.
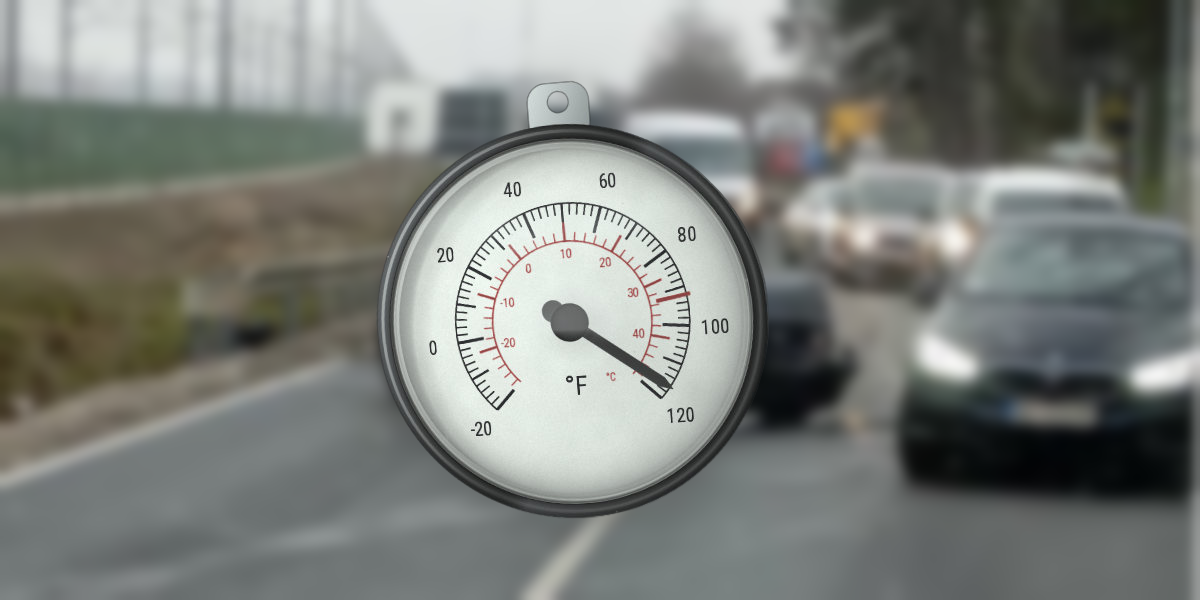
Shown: 116 °F
